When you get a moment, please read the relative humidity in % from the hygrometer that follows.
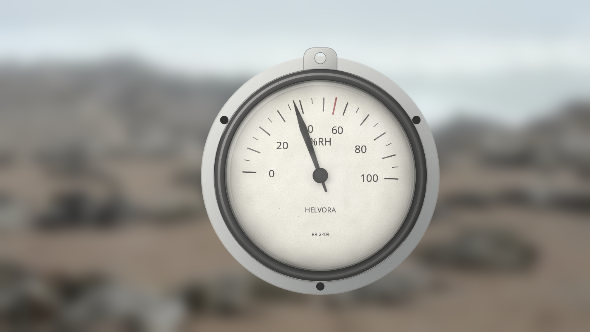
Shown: 37.5 %
